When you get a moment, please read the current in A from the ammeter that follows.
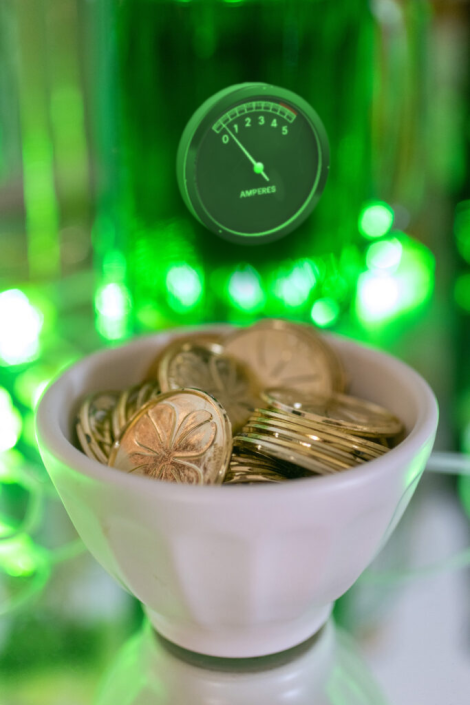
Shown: 0.5 A
